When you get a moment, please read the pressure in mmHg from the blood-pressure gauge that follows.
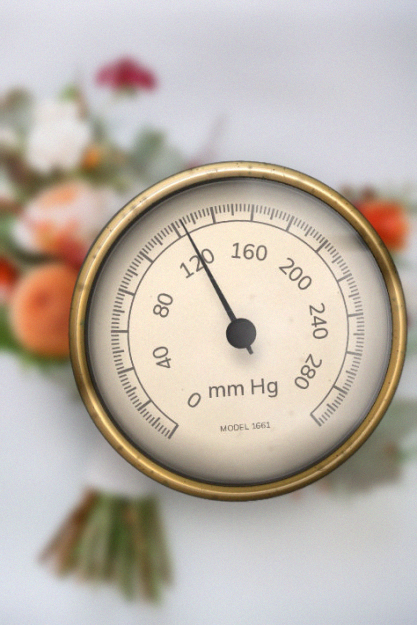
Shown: 124 mmHg
